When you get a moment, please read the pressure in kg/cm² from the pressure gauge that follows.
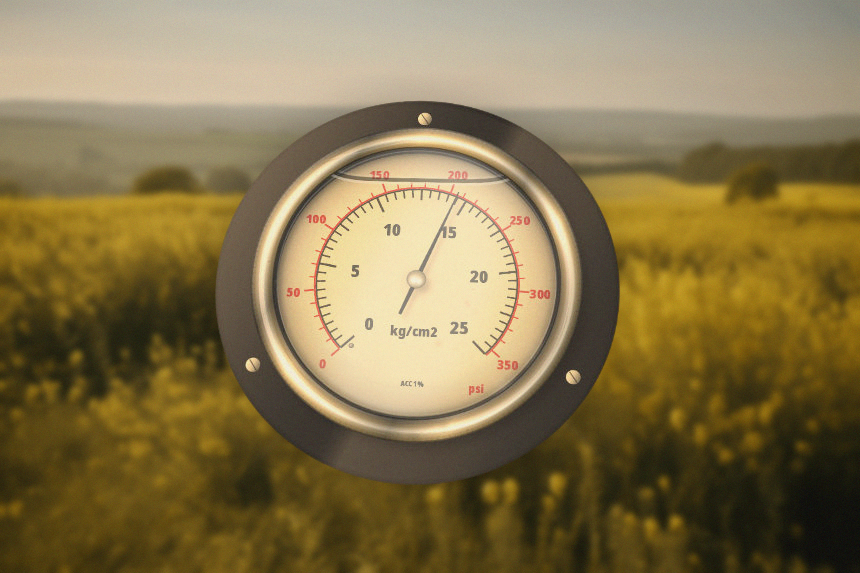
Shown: 14.5 kg/cm²
